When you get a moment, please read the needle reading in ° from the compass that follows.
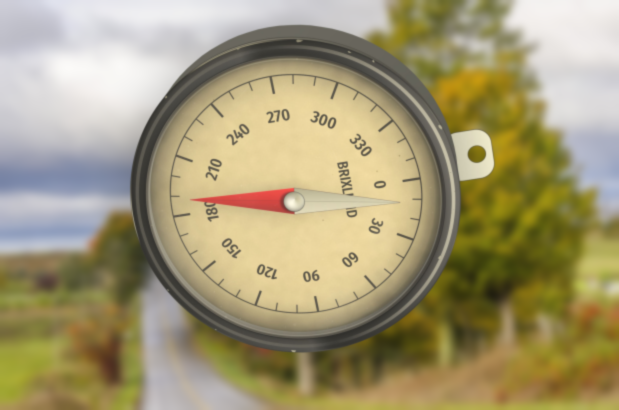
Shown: 190 °
